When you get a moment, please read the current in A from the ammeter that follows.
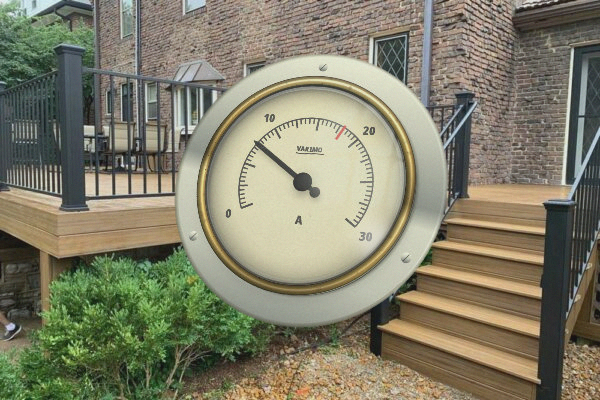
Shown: 7.5 A
